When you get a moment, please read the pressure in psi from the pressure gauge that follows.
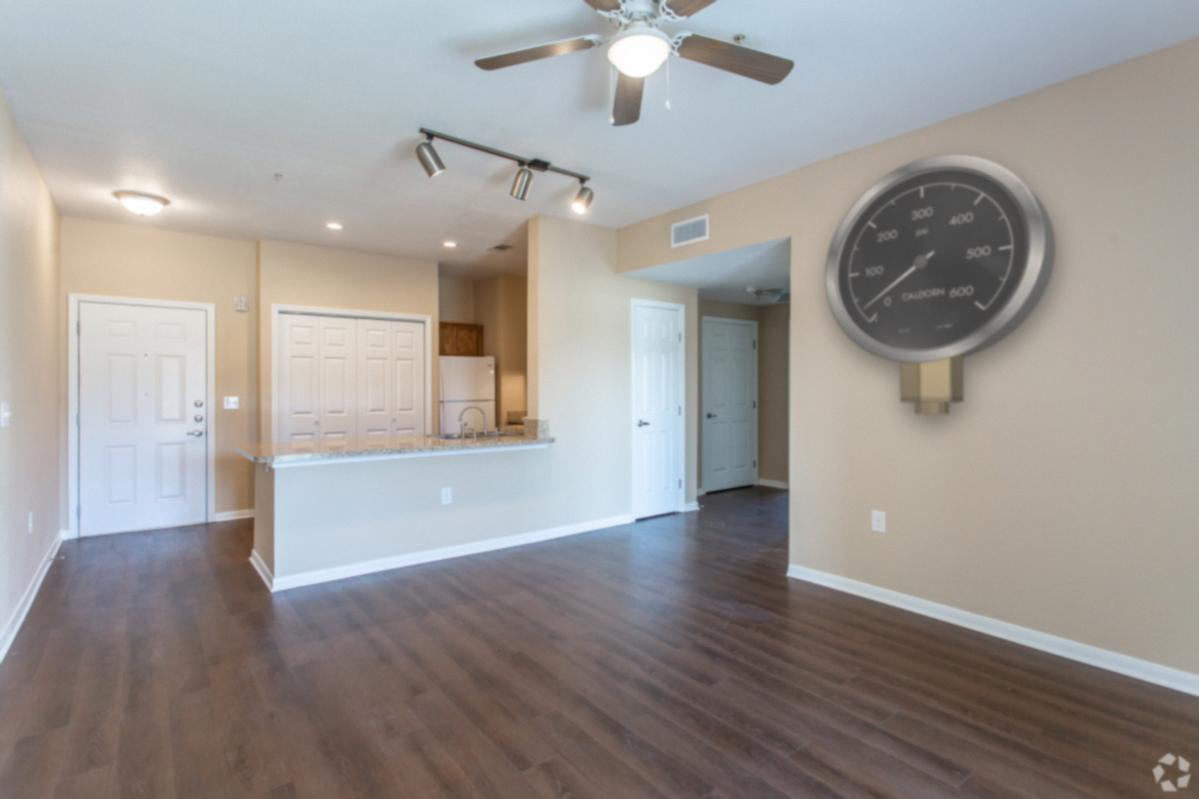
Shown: 25 psi
